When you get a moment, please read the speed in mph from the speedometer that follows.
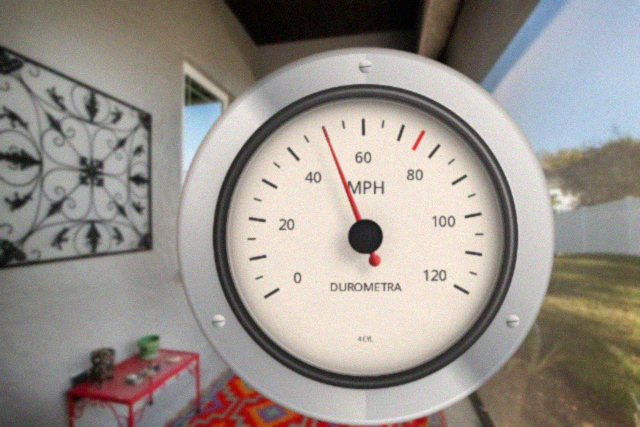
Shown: 50 mph
